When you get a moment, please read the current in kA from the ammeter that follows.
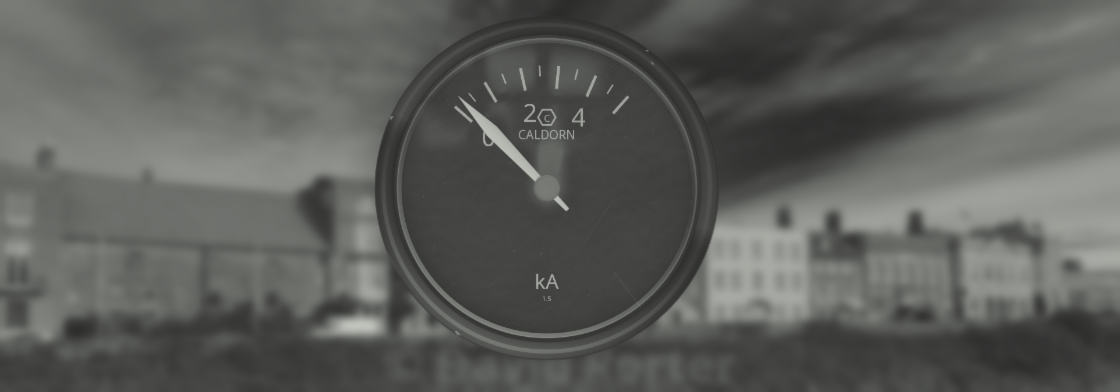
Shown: 0.25 kA
